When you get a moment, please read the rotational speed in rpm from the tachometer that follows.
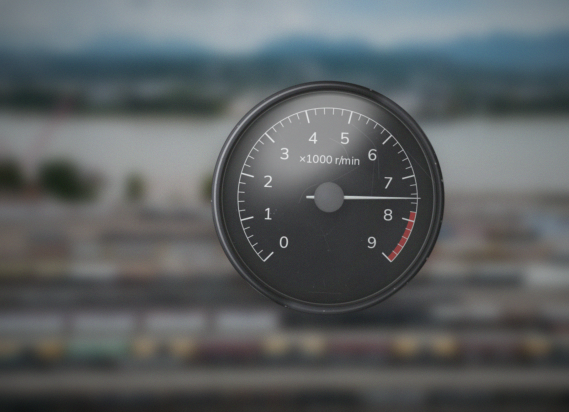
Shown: 7500 rpm
